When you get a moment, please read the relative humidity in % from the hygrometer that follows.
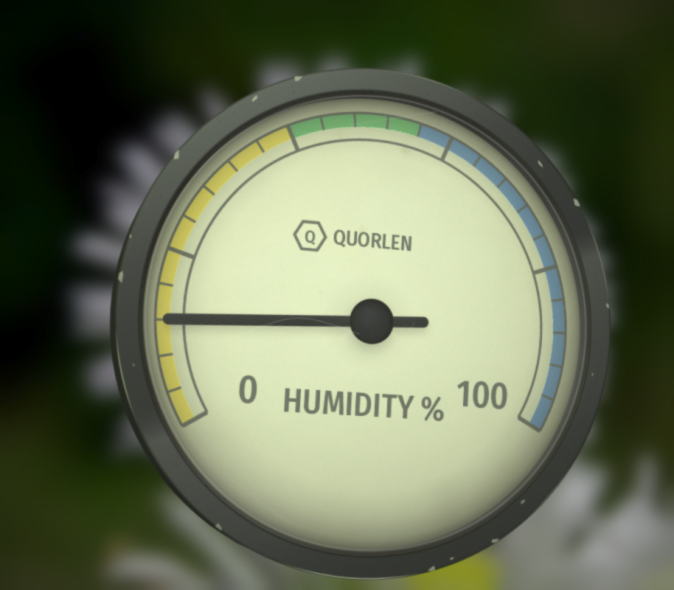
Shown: 12 %
